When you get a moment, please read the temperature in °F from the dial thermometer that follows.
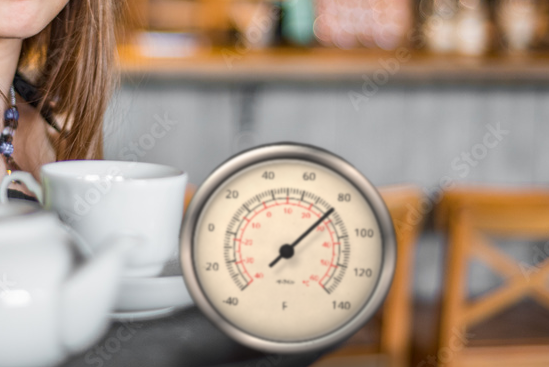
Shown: 80 °F
